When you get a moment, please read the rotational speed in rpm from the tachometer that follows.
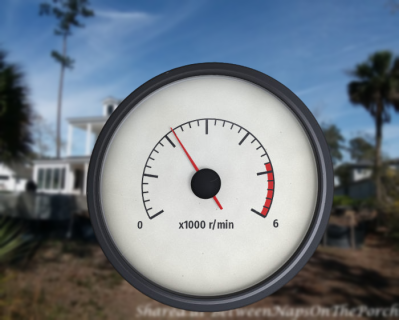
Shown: 2200 rpm
